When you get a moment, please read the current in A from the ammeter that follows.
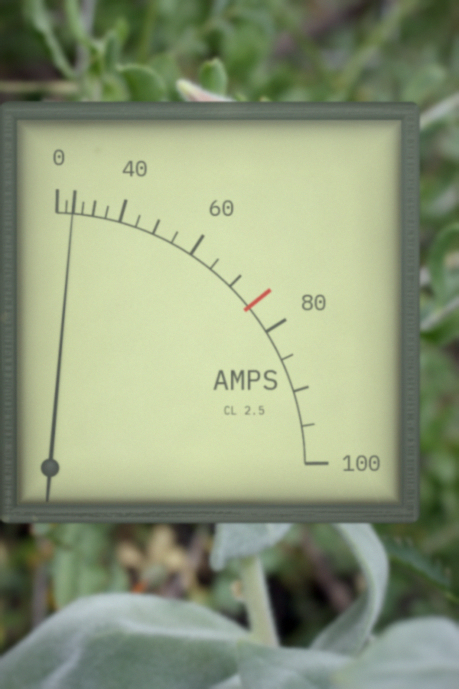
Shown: 20 A
